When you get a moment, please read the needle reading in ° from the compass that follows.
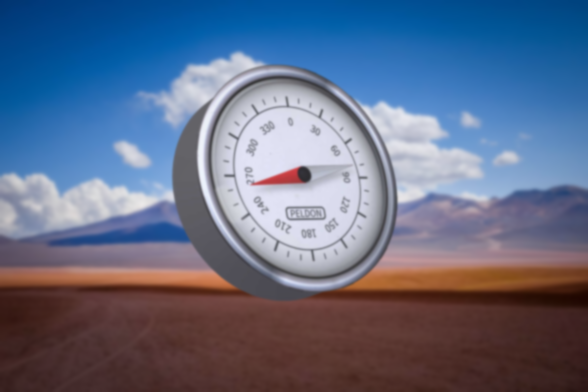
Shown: 260 °
